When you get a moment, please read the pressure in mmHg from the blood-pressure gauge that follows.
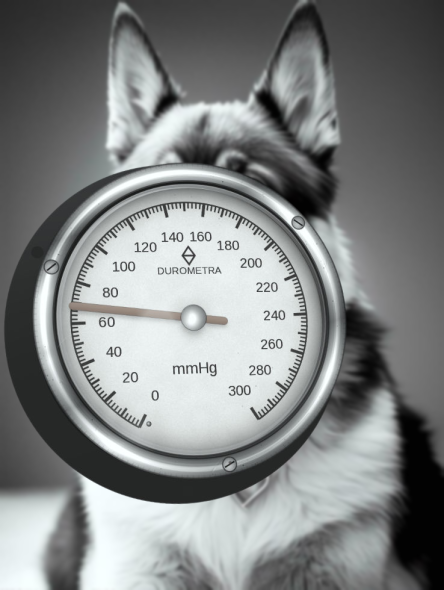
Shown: 68 mmHg
